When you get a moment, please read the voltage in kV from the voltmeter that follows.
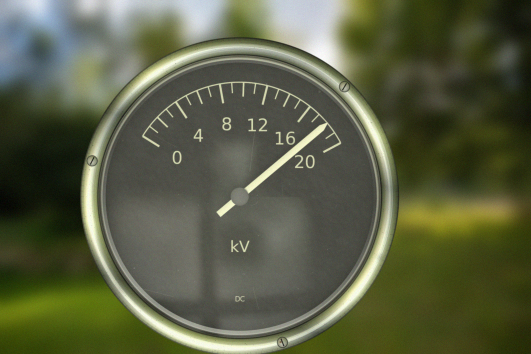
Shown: 18 kV
